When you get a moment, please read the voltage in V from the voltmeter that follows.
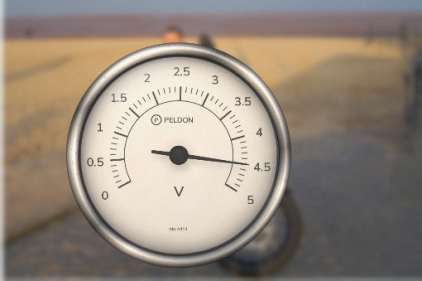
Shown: 4.5 V
